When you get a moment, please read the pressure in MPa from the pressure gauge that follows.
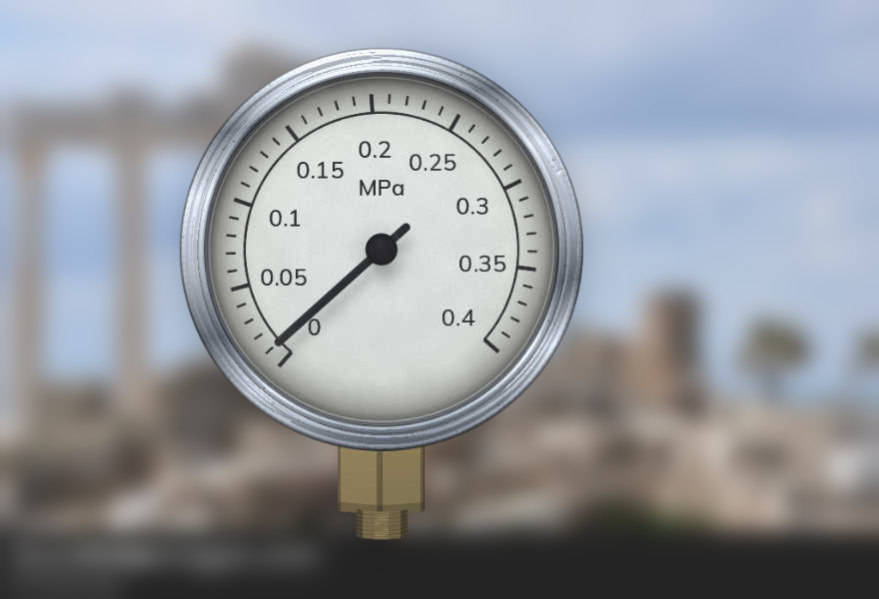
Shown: 0.01 MPa
